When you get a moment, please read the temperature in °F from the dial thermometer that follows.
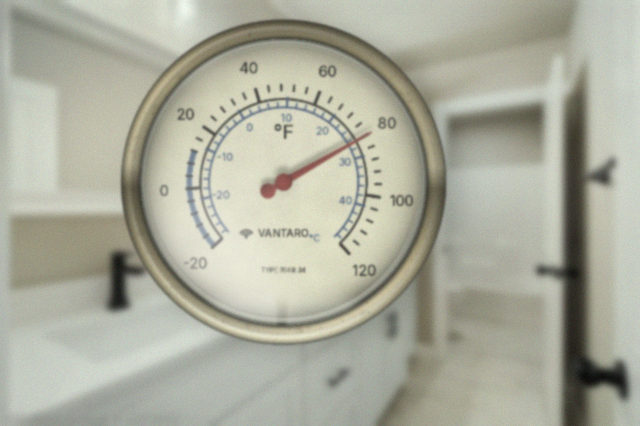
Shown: 80 °F
